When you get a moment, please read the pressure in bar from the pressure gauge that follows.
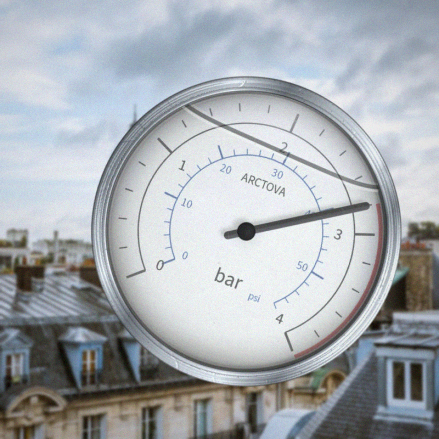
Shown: 2.8 bar
